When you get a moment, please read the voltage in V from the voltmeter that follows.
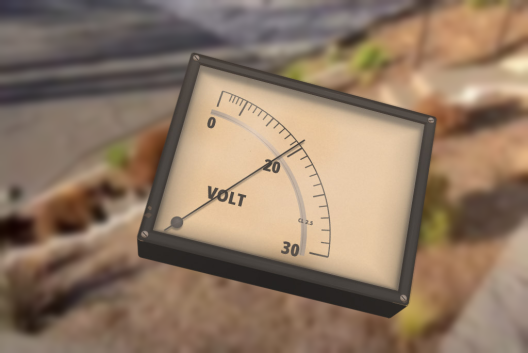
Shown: 19.5 V
